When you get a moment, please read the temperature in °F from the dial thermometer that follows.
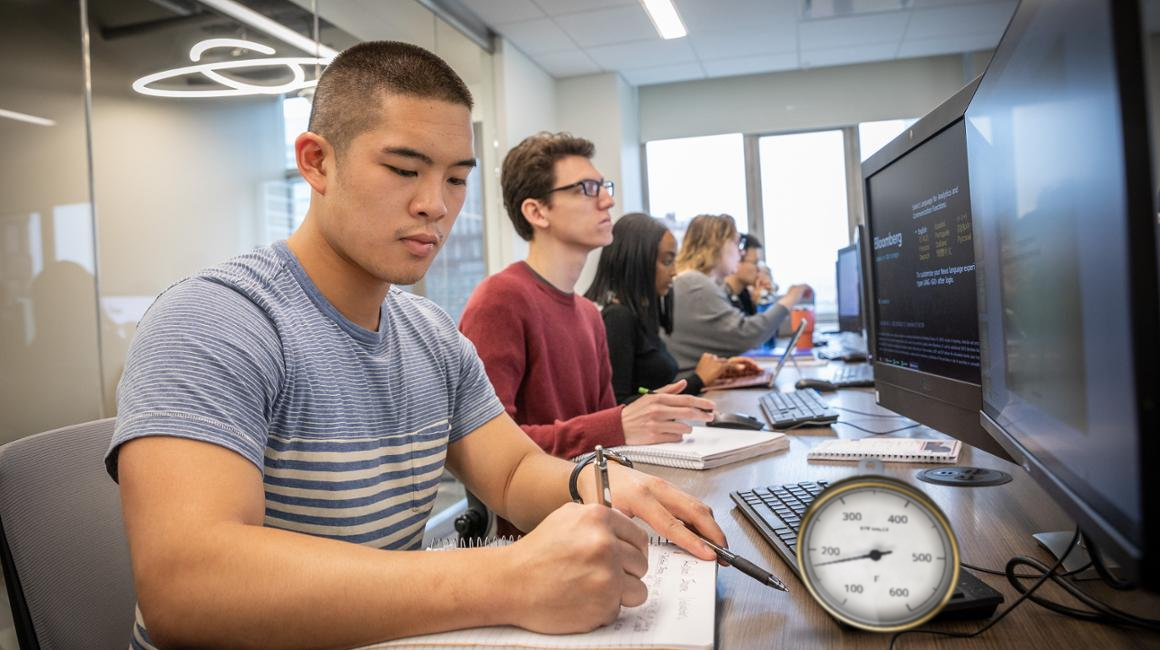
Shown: 175 °F
